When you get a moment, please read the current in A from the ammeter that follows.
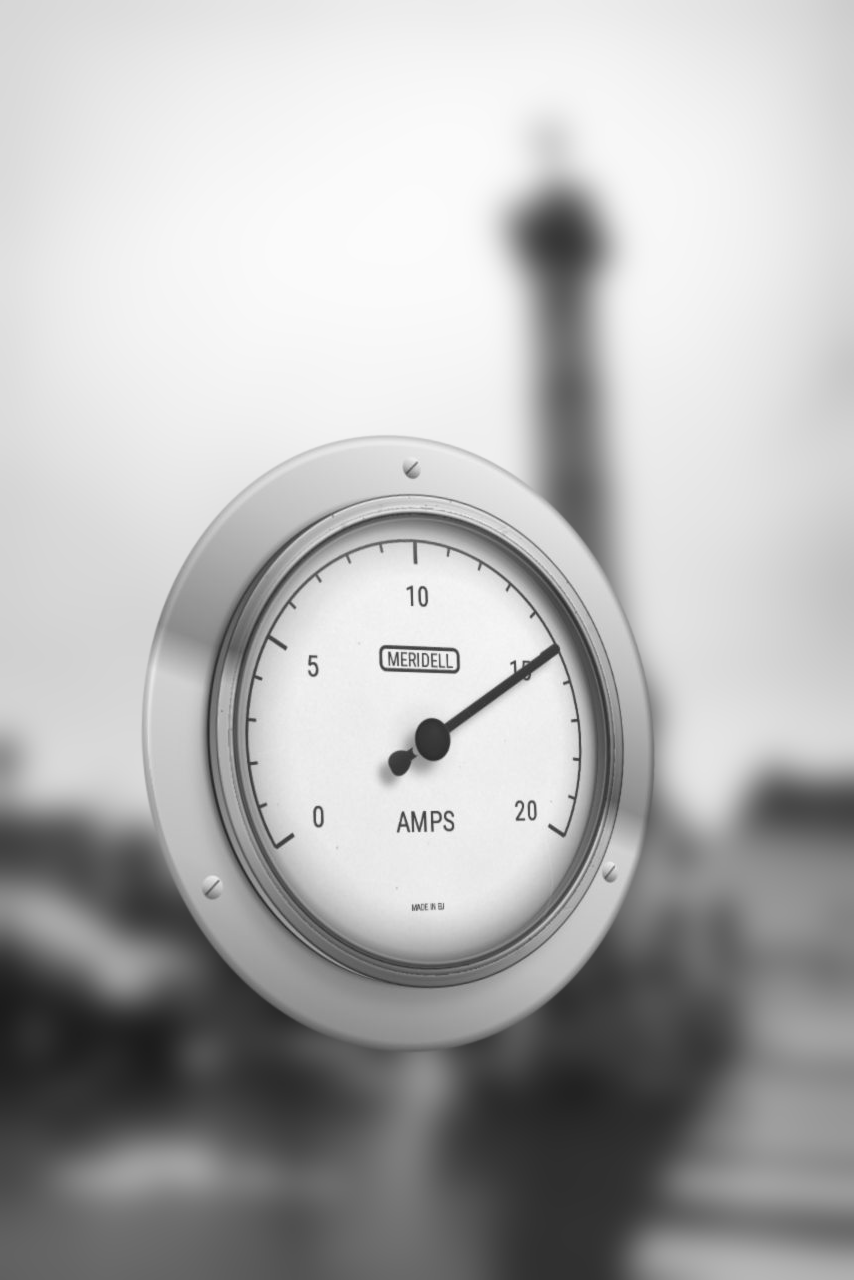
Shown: 15 A
